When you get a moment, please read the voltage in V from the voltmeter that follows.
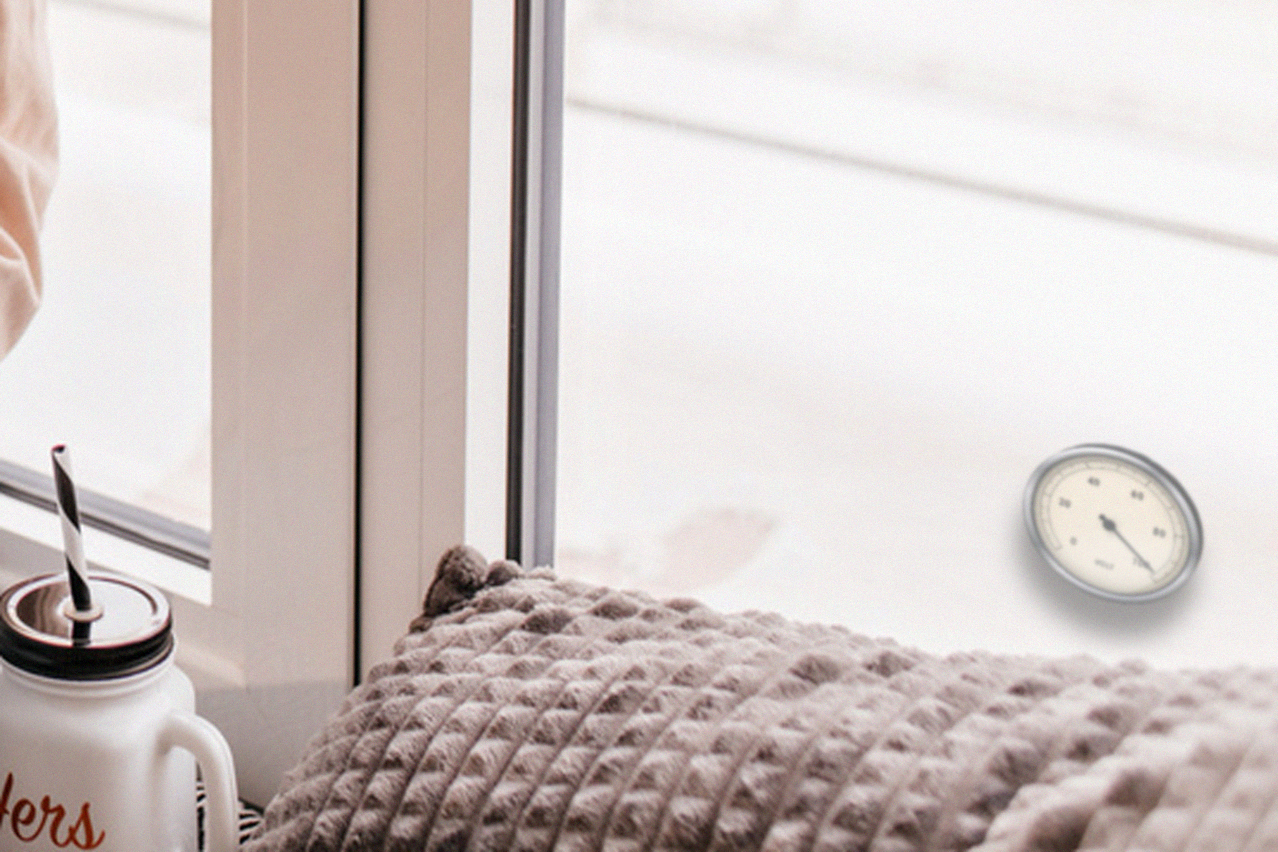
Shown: 97.5 V
